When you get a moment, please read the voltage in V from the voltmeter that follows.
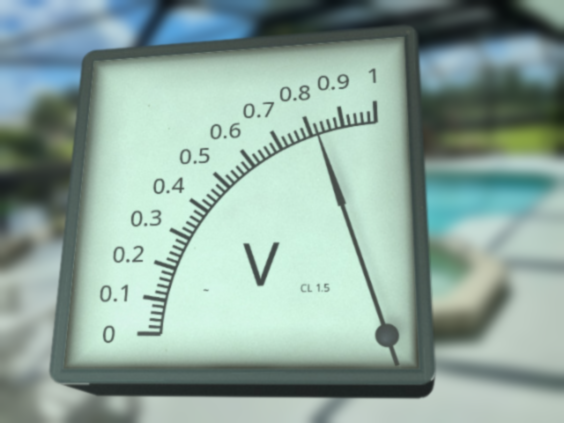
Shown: 0.82 V
